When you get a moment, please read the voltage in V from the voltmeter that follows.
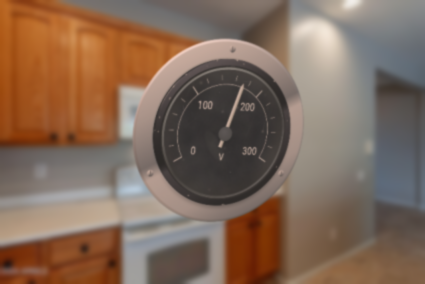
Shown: 170 V
